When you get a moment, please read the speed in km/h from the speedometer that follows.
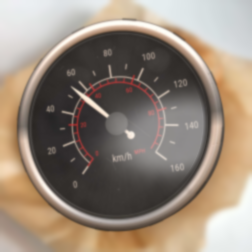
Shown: 55 km/h
